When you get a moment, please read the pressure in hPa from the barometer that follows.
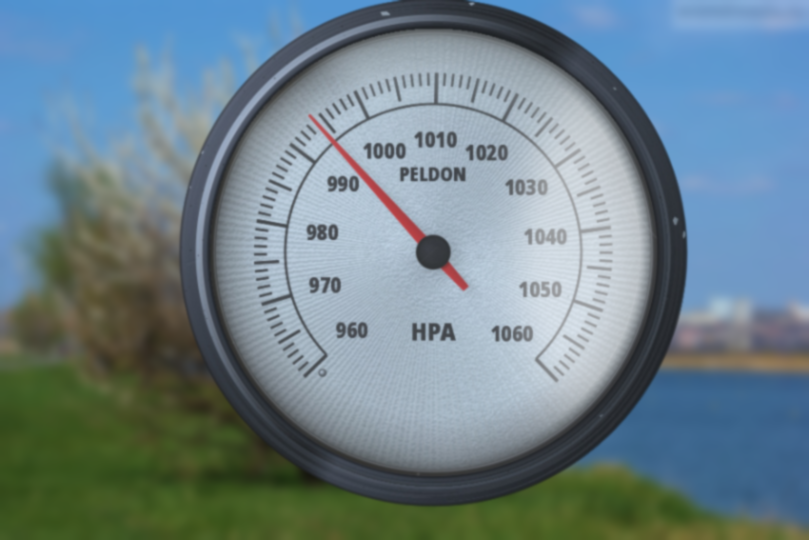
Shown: 994 hPa
